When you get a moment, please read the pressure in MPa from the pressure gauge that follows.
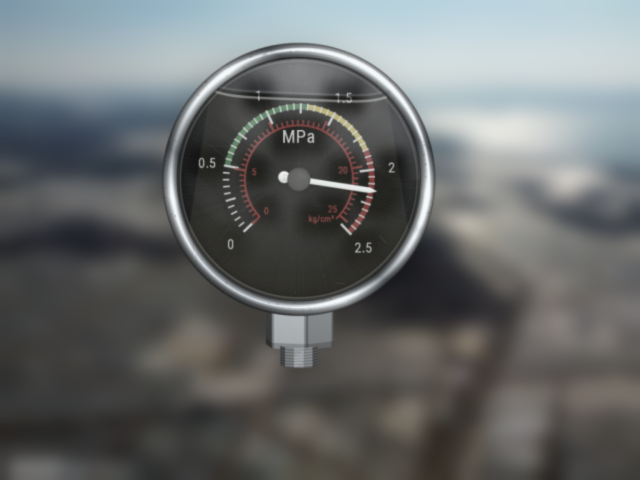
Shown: 2.15 MPa
